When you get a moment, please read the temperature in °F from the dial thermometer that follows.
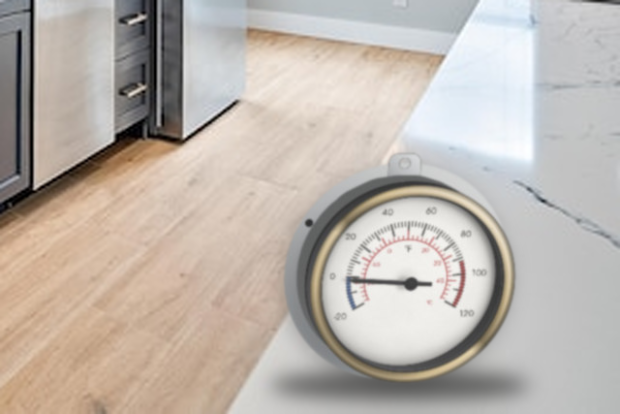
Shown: 0 °F
